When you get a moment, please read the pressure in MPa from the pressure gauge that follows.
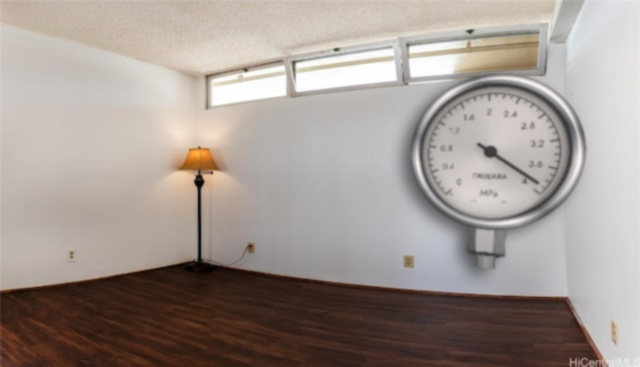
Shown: 3.9 MPa
